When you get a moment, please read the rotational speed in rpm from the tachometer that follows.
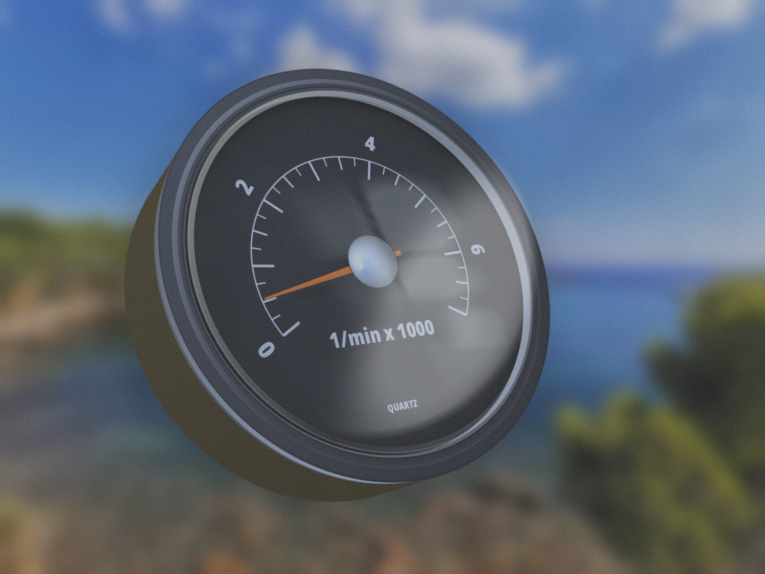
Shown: 500 rpm
